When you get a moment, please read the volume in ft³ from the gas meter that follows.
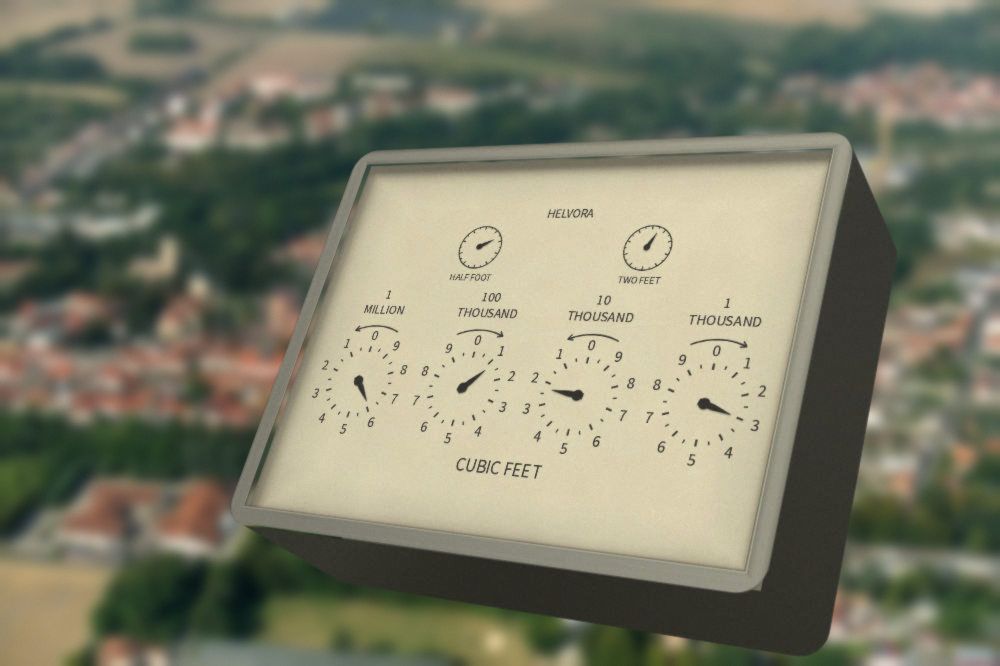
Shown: 612300 ft³
